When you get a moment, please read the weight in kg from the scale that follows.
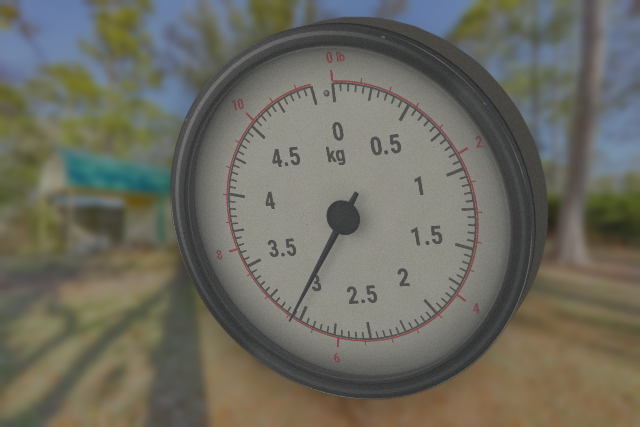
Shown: 3.05 kg
